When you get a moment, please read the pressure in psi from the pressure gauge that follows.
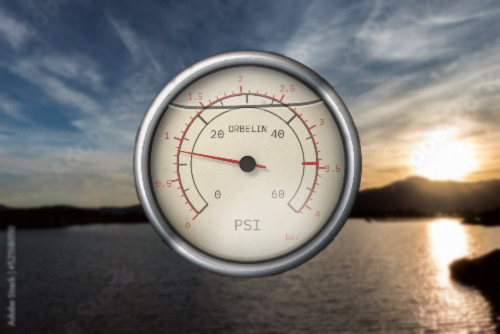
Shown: 12.5 psi
